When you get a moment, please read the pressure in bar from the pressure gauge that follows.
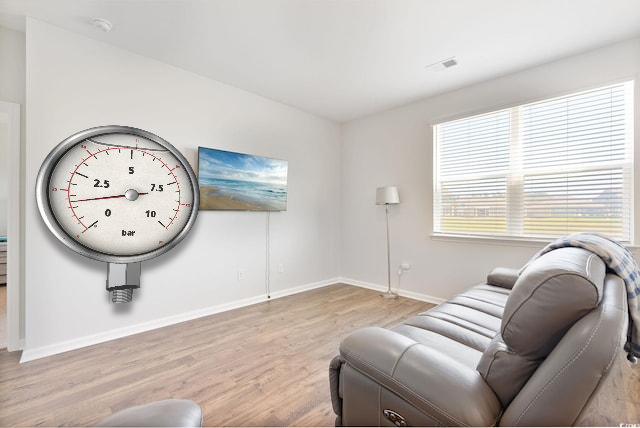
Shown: 1.25 bar
